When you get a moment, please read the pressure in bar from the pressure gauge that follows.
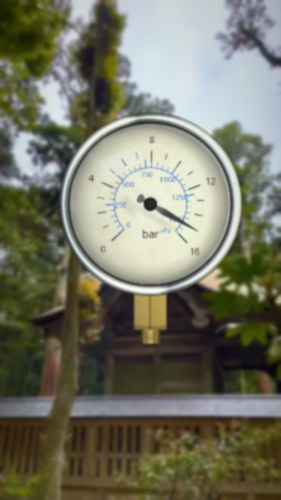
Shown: 15 bar
